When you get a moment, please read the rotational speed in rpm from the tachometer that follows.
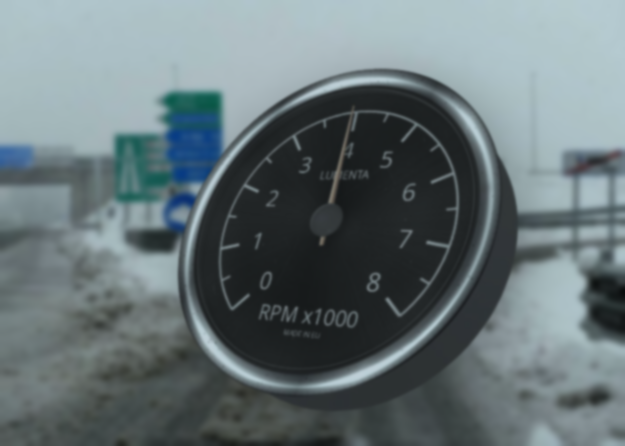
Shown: 4000 rpm
